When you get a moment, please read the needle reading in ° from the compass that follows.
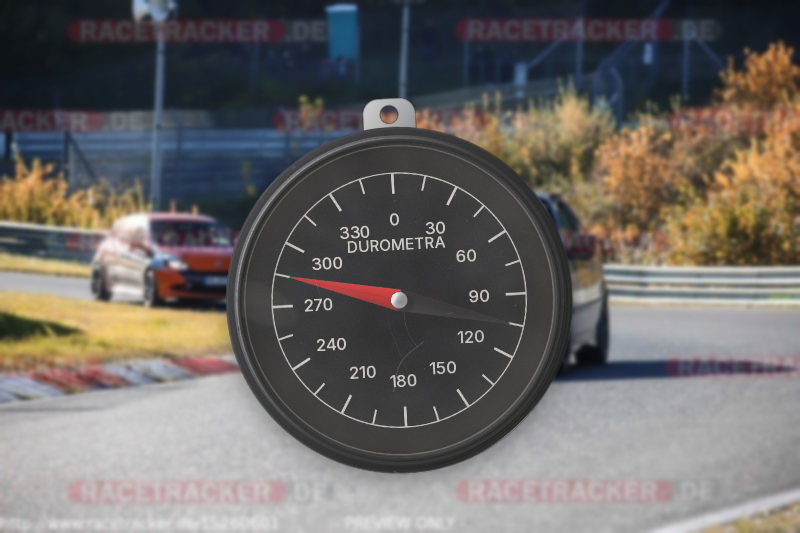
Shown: 285 °
